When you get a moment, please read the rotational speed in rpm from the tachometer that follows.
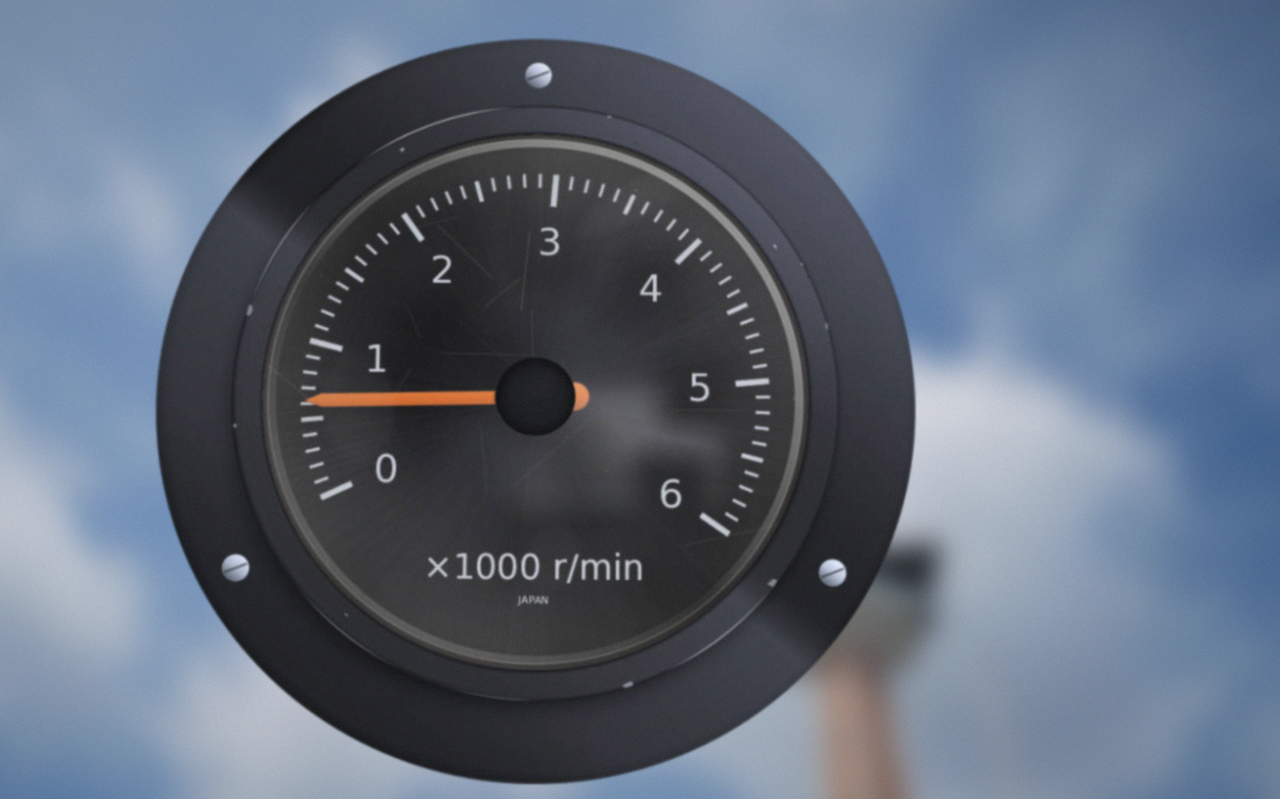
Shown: 600 rpm
